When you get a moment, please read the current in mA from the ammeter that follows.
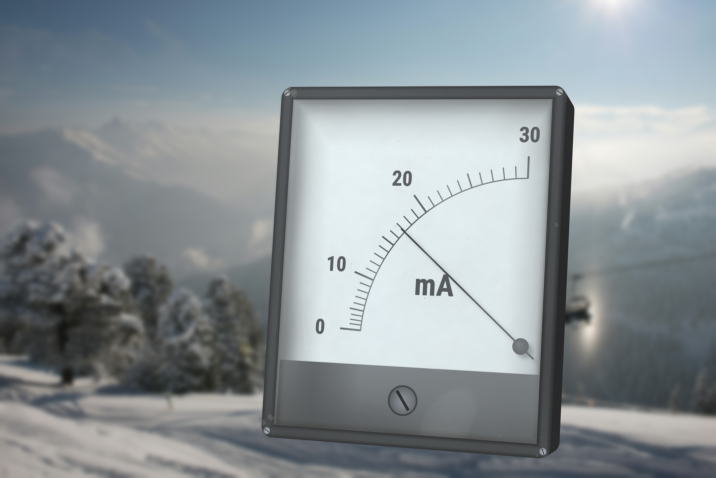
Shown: 17 mA
